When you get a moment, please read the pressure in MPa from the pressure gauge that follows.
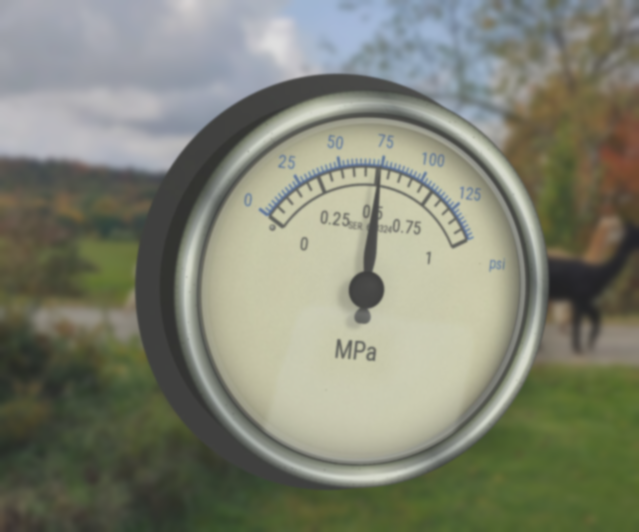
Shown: 0.5 MPa
